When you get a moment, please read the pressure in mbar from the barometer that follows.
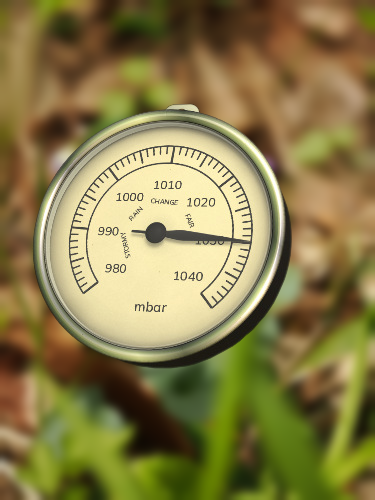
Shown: 1030 mbar
